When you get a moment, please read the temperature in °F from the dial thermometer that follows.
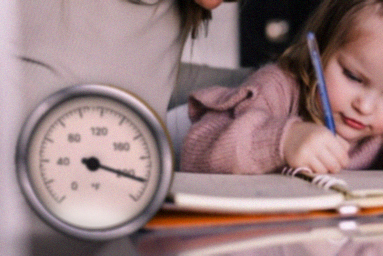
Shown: 200 °F
